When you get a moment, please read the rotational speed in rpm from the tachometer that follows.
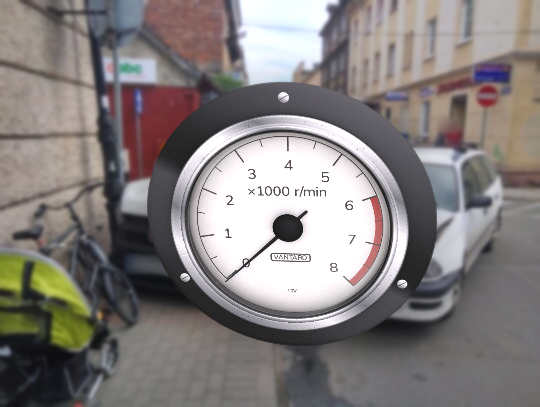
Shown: 0 rpm
